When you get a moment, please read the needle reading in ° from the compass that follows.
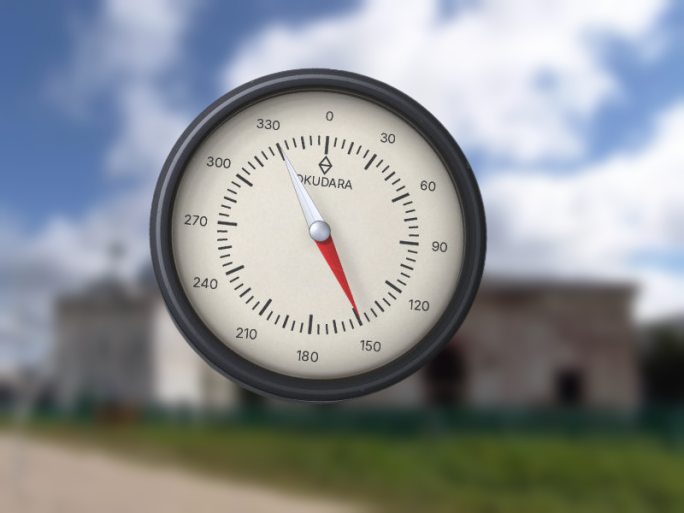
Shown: 150 °
